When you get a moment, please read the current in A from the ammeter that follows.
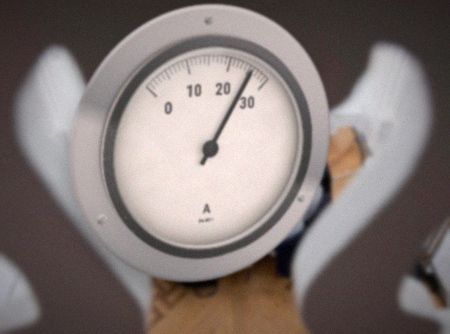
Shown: 25 A
